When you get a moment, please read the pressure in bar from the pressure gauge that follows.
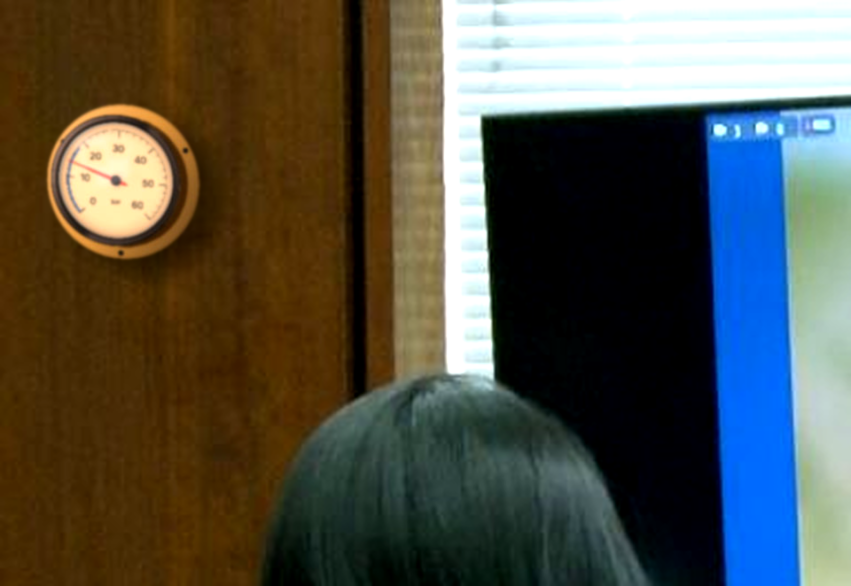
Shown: 14 bar
